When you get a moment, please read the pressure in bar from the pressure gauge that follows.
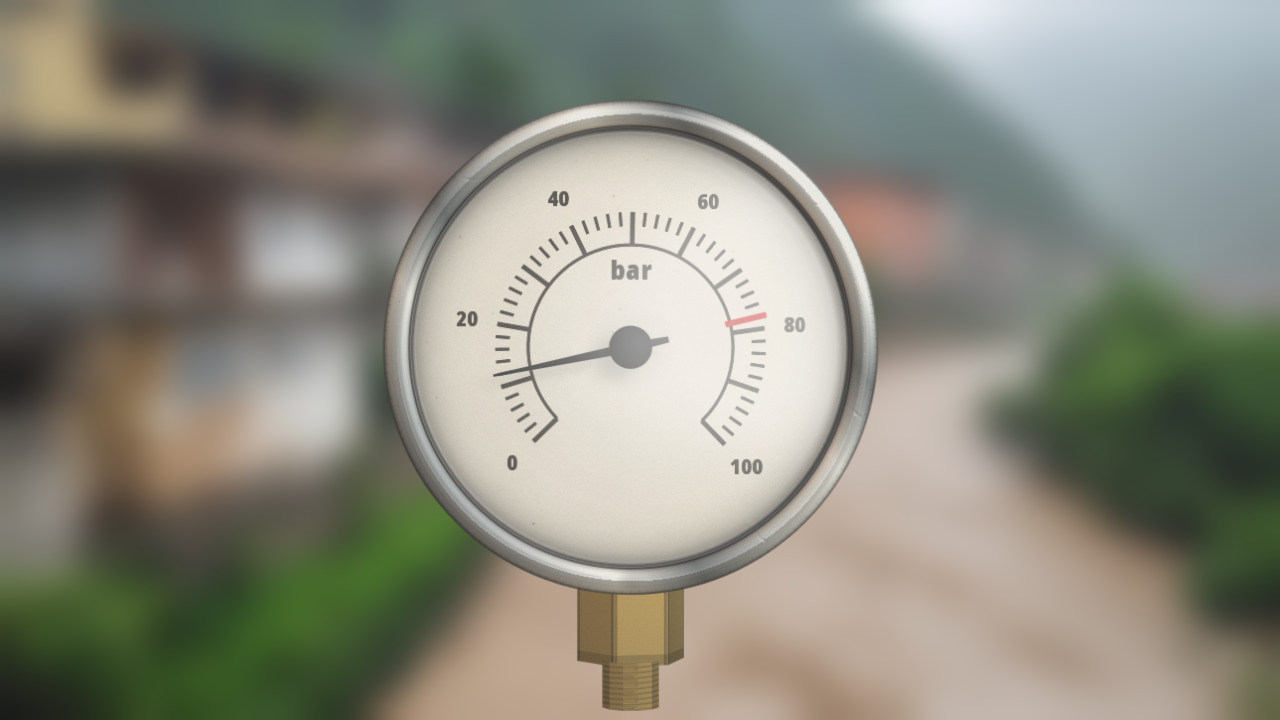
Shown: 12 bar
